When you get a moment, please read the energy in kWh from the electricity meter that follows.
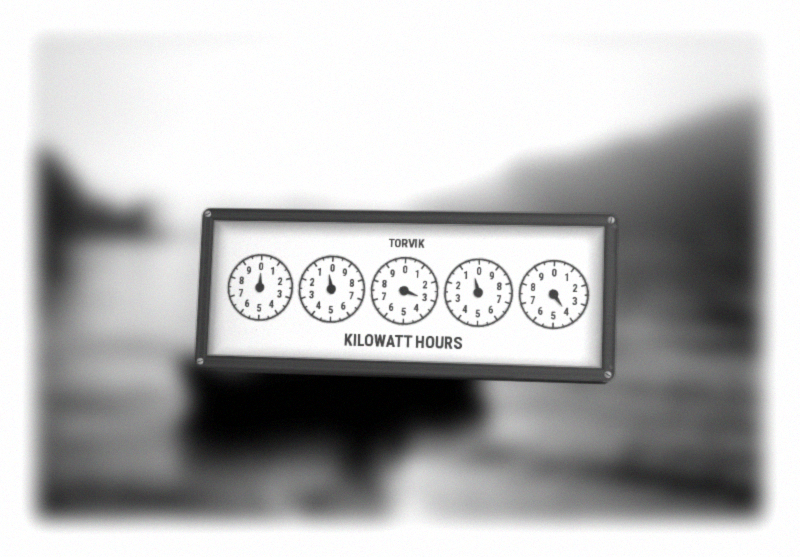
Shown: 304 kWh
